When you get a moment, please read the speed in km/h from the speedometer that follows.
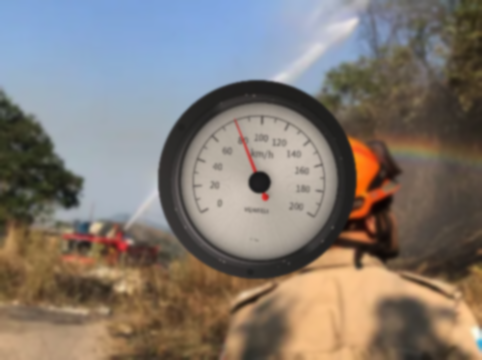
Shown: 80 km/h
